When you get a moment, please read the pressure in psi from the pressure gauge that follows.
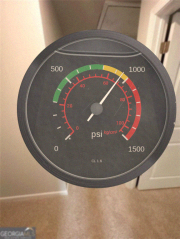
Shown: 950 psi
